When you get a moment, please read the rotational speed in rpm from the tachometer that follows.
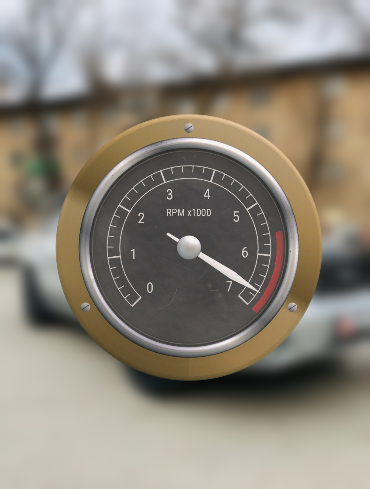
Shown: 6700 rpm
